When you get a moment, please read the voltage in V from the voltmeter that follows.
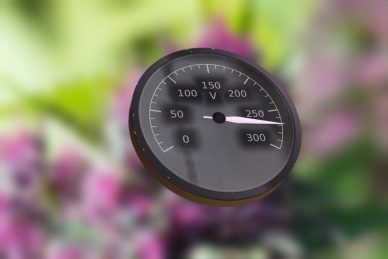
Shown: 270 V
